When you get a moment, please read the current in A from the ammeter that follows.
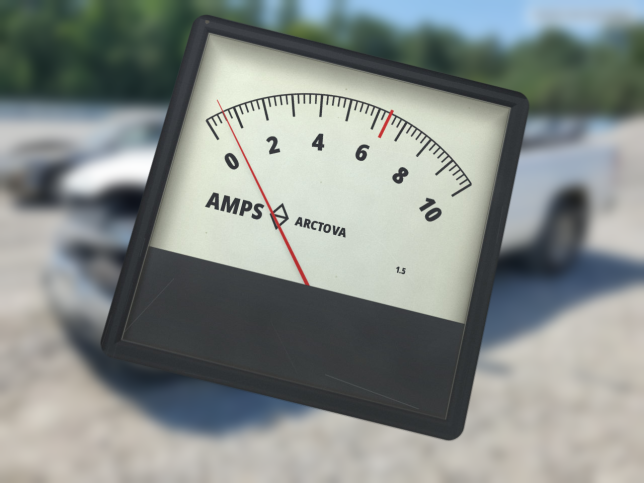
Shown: 0.6 A
